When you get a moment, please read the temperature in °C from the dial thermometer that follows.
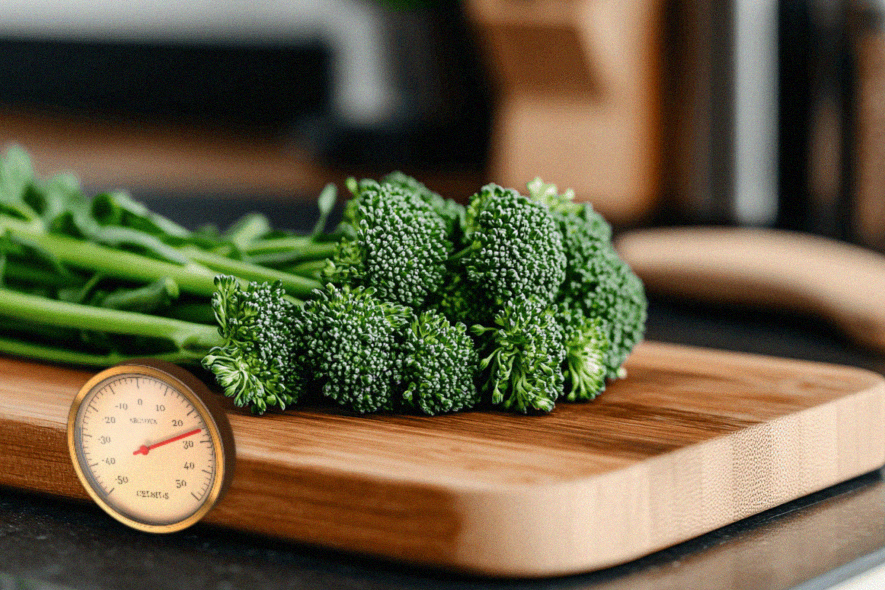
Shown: 26 °C
